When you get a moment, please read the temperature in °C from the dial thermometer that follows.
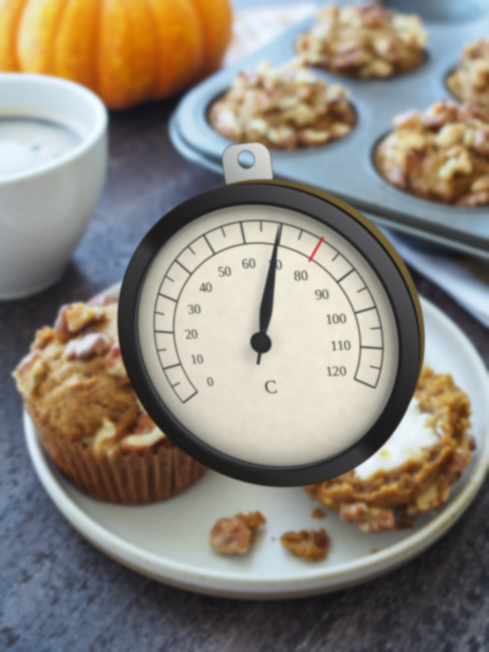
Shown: 70 °C
